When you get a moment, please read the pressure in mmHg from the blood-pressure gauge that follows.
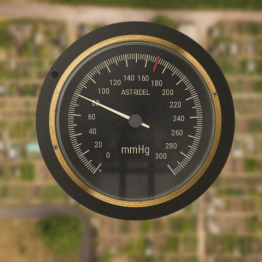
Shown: 80 mmHg
